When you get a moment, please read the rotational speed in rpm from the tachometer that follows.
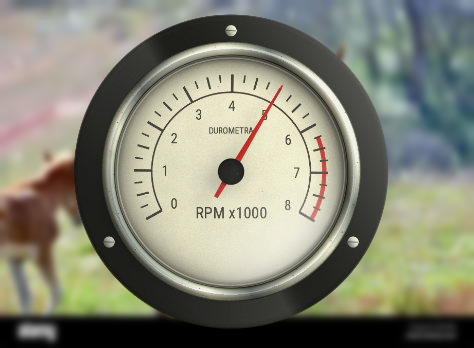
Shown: 5000 rpm
